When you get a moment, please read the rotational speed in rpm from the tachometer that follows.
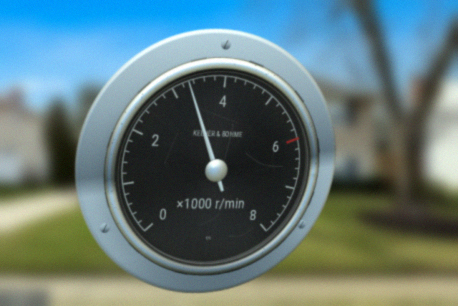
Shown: 3300 rpm
